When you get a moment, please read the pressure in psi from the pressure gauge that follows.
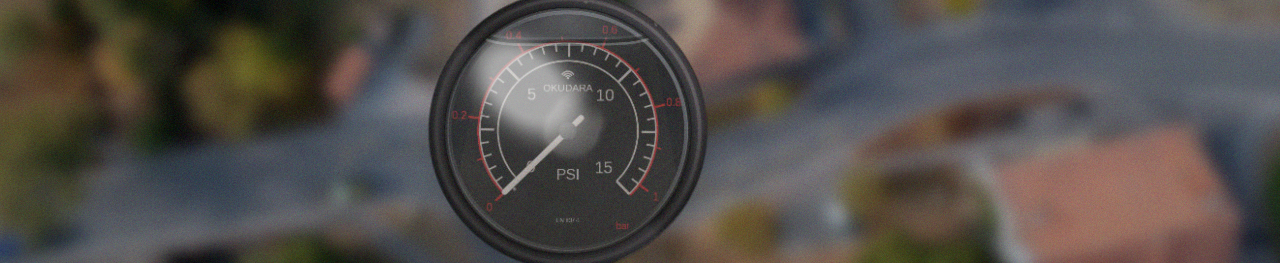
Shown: 0 psi
